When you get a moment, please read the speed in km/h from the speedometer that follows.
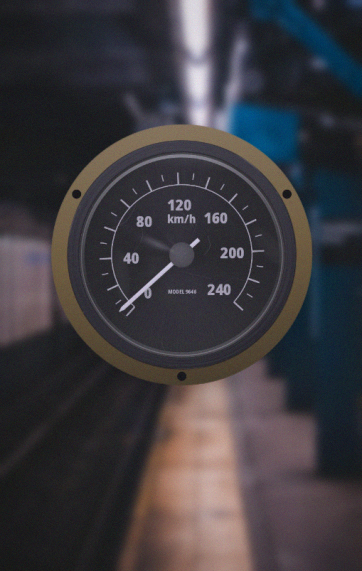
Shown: 5 km/h
